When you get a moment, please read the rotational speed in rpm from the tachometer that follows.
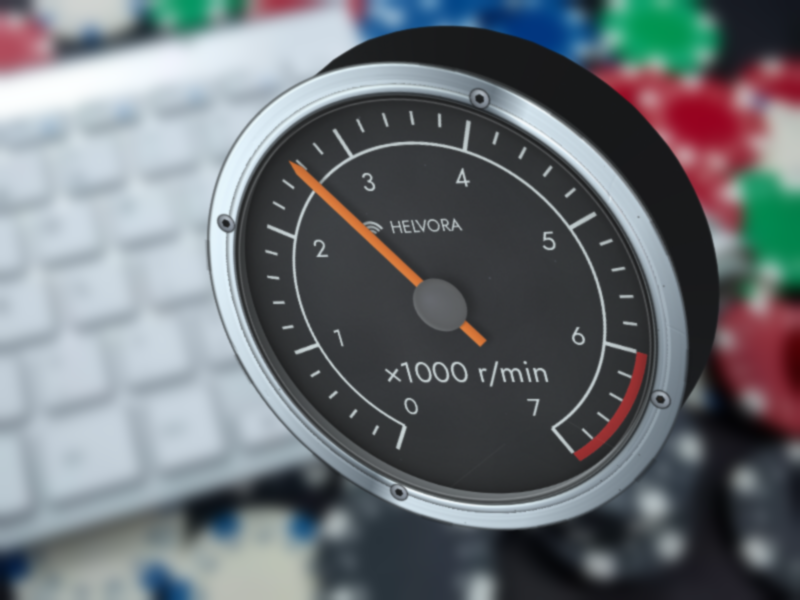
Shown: 2600 rpm
